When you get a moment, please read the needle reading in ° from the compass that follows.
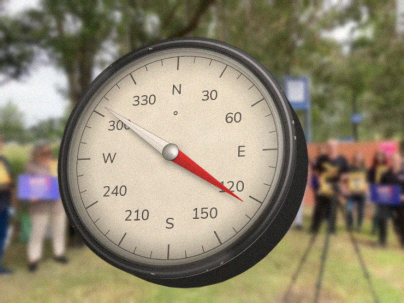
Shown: 125 °
